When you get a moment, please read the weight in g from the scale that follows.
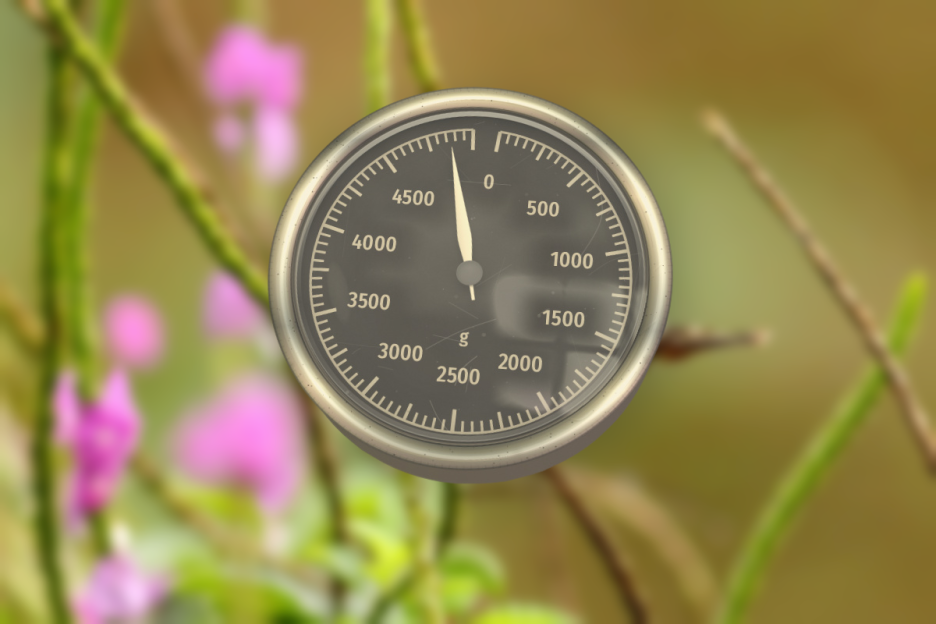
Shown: 4875 g
